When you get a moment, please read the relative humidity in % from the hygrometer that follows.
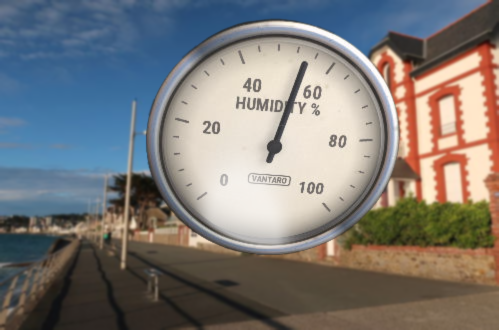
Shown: 54 %
